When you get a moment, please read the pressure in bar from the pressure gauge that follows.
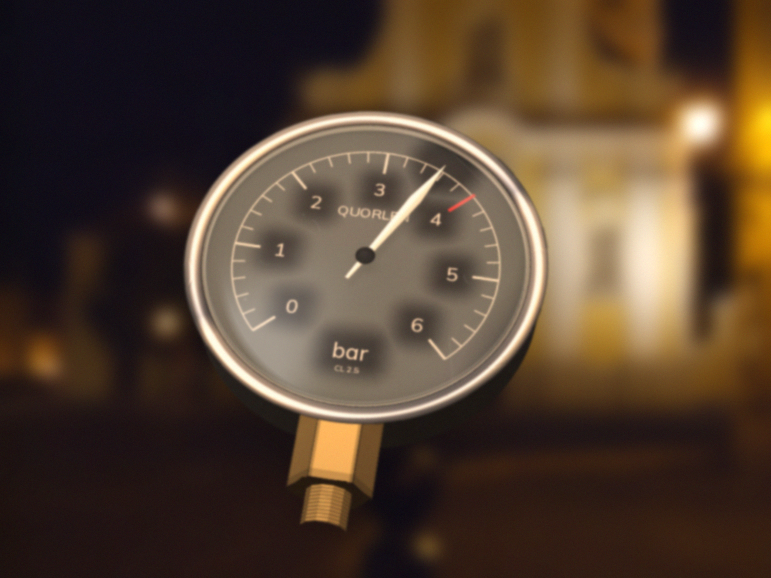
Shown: 3.6 bar
